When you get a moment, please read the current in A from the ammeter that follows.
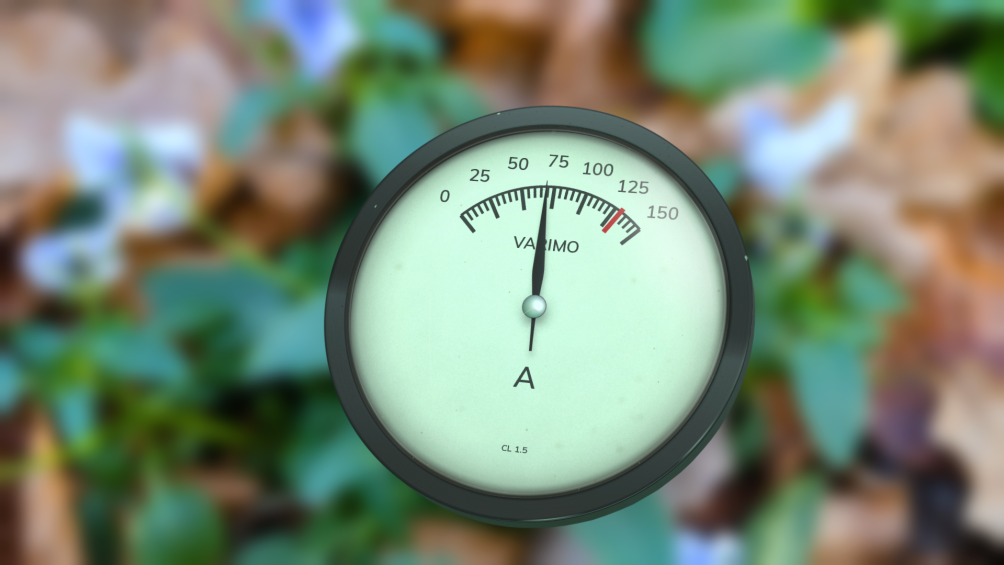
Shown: 70 A
